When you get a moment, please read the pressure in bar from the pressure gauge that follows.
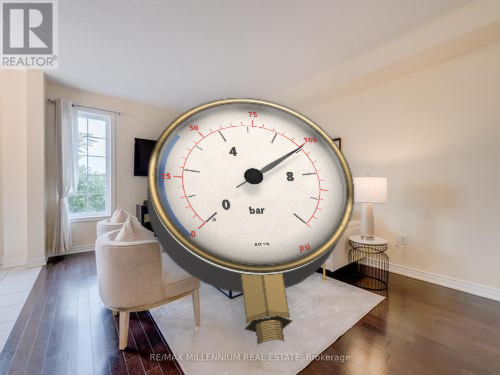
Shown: 7 bar
